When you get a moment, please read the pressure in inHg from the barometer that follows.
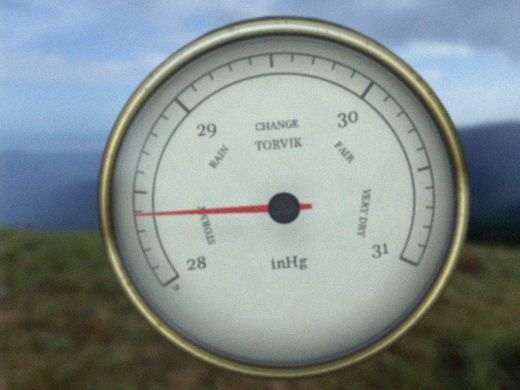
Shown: 28.4 inHg
